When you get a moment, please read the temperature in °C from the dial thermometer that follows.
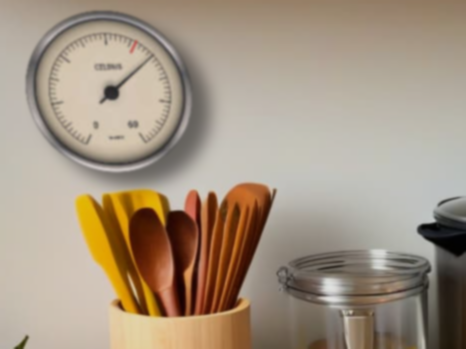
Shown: 40 °C
